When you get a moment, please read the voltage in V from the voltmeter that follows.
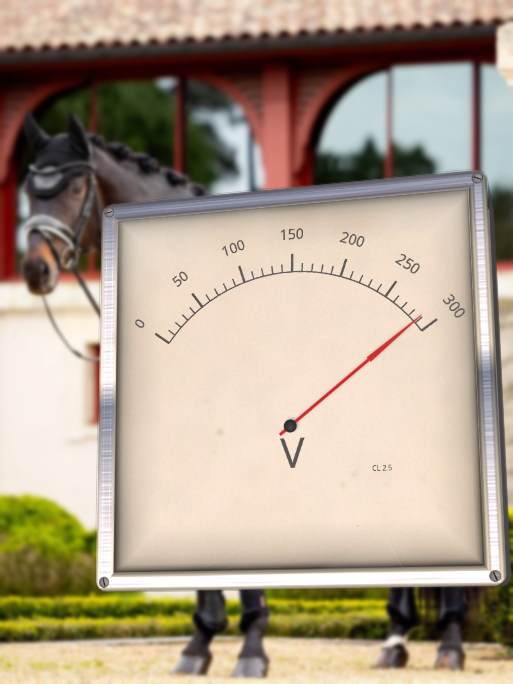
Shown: 290 V
